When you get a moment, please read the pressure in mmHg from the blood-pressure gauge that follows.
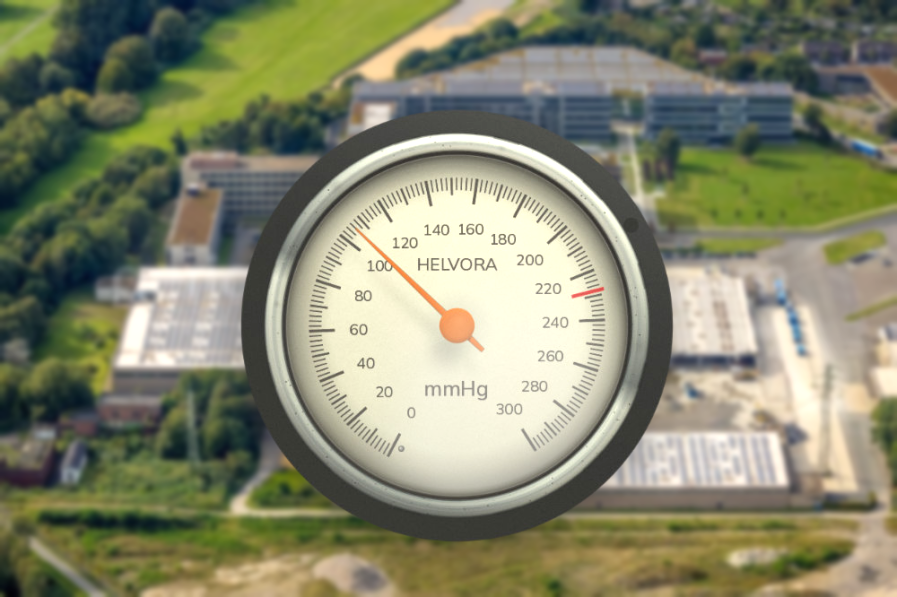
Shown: 106 mmHg
